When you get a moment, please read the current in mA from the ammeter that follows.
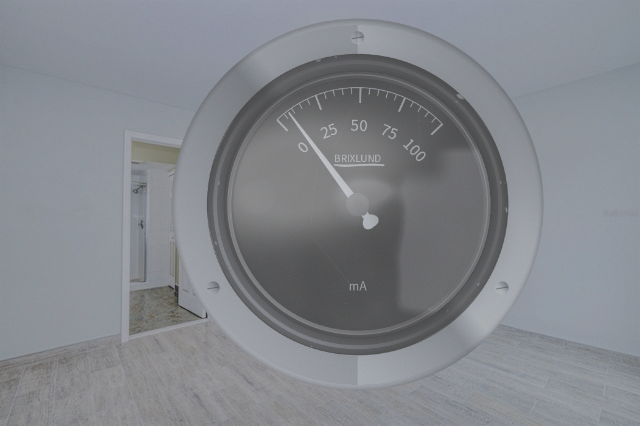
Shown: 7.5 mA
